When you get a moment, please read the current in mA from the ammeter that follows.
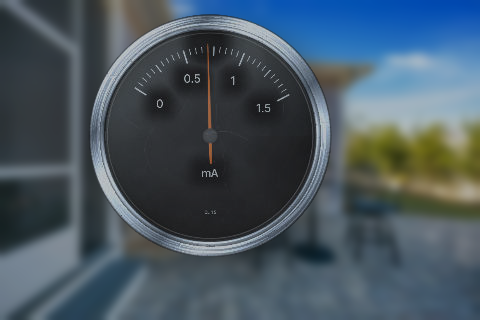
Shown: 0.7 mA
